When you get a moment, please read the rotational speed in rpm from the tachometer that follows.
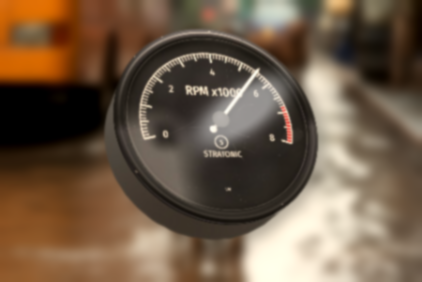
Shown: 5500 rpm
